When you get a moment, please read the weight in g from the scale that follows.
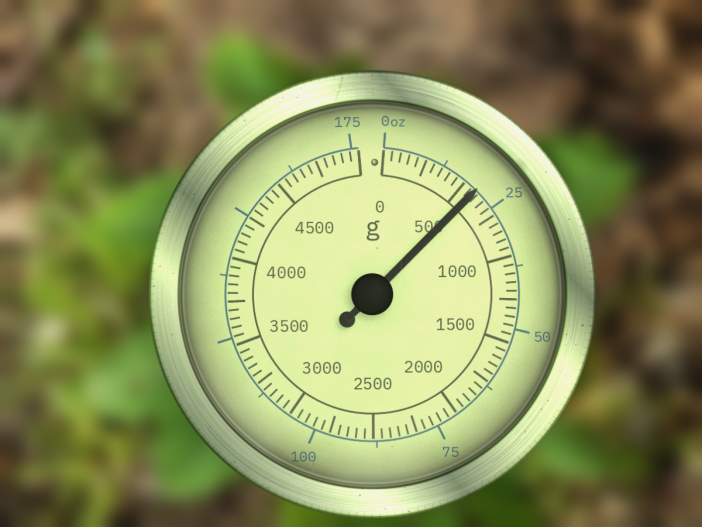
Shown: 575 g
